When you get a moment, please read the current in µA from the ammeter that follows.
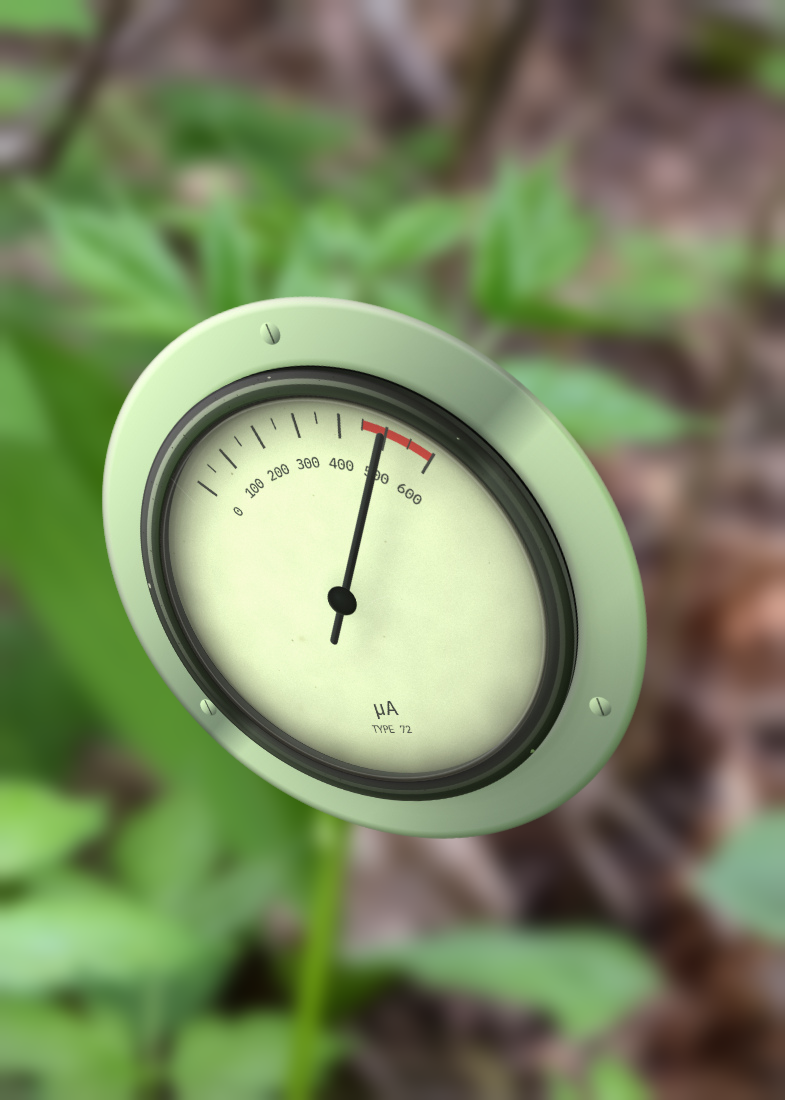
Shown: 500 µA
